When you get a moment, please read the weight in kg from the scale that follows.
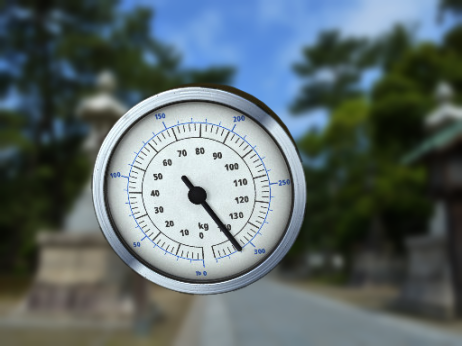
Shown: 140 kg
